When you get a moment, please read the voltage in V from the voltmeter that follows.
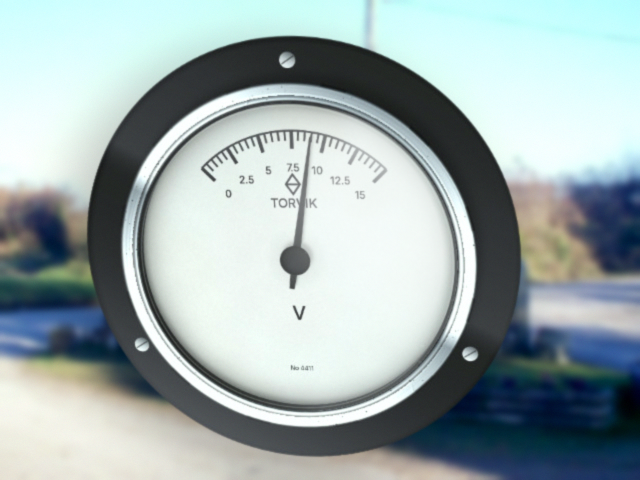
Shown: 9 V
